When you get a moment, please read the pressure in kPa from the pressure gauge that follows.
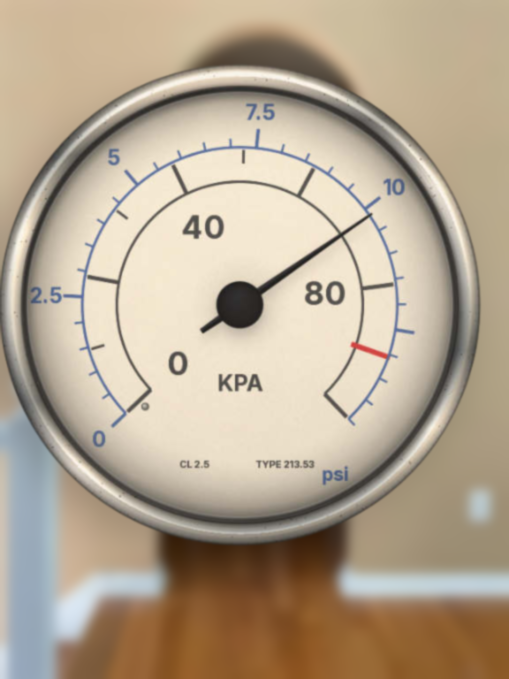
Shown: 70 kPa
